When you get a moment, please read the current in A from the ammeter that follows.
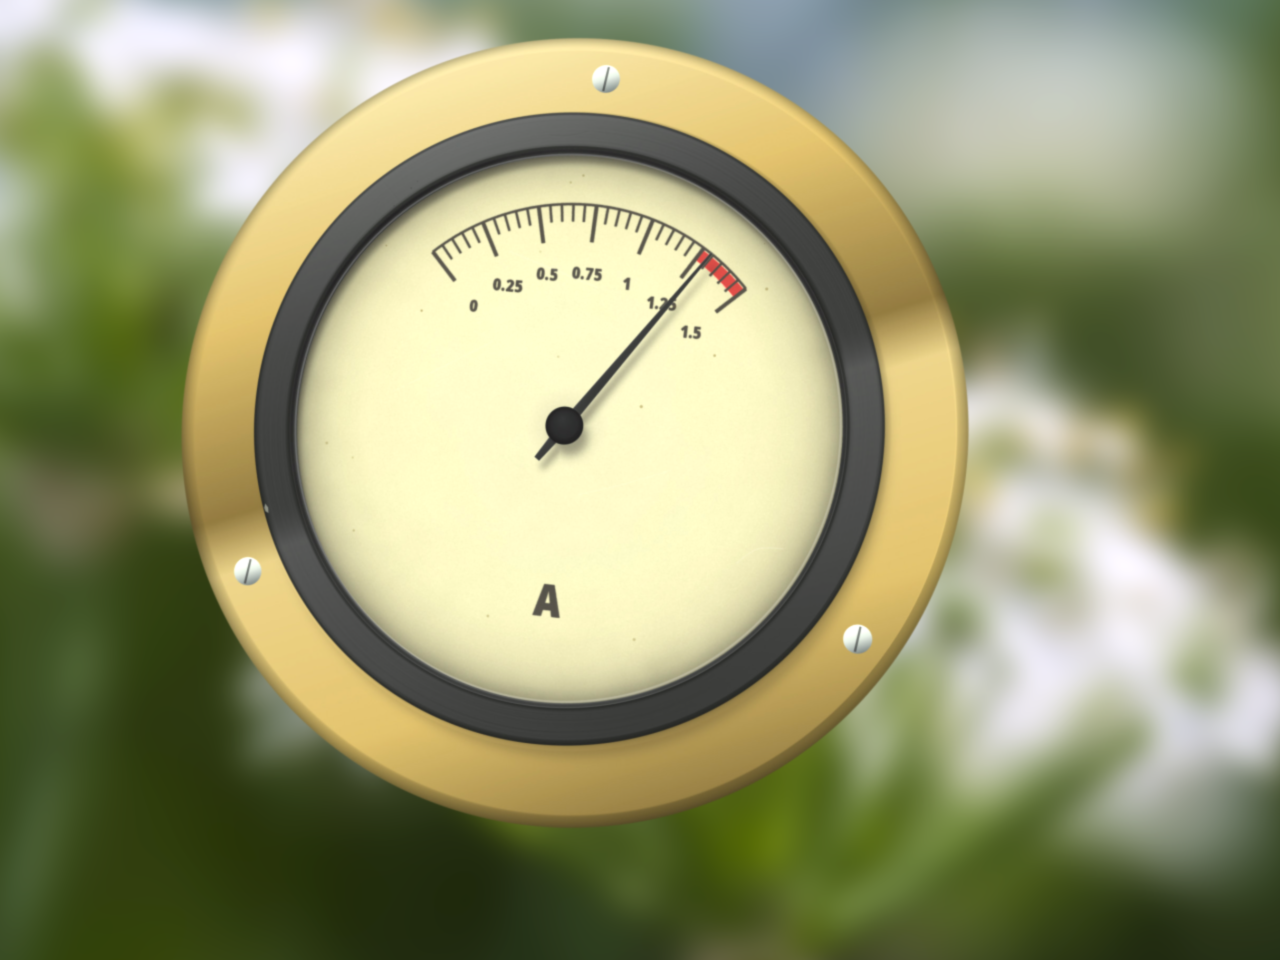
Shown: 1.3 A
